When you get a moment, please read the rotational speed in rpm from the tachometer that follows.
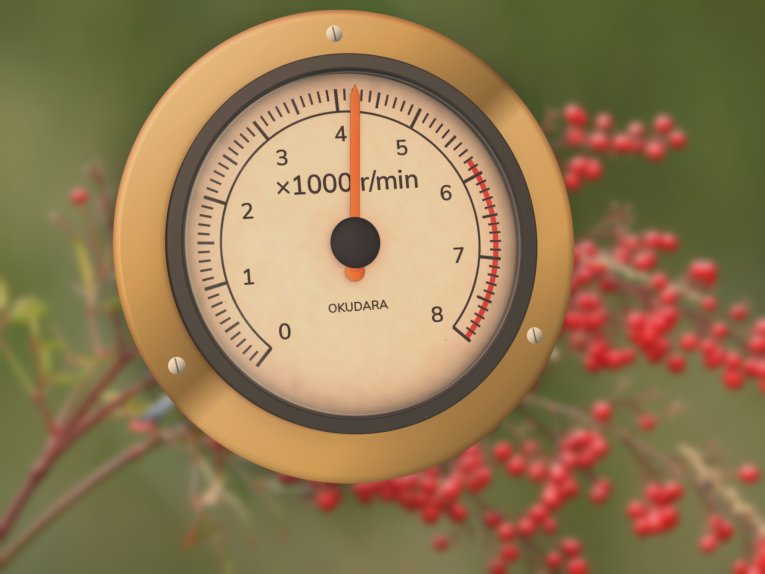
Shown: 4200 rpm
